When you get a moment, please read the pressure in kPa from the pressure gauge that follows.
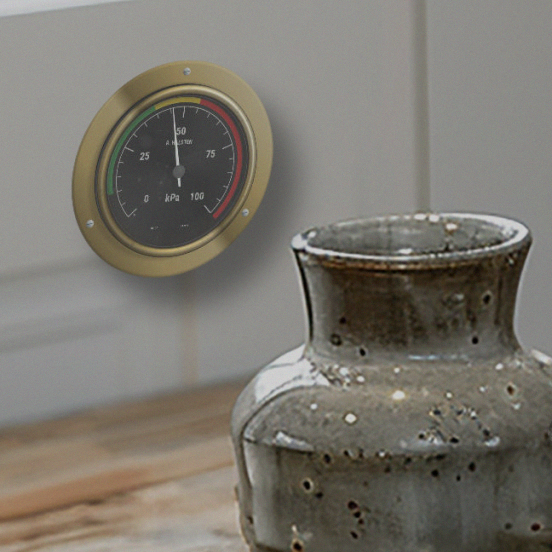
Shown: 45 kPa
